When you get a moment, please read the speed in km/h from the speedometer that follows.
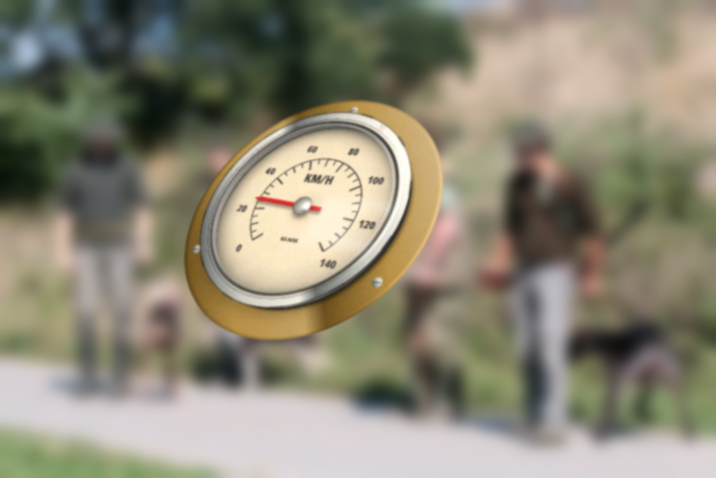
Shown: 25 km/h
